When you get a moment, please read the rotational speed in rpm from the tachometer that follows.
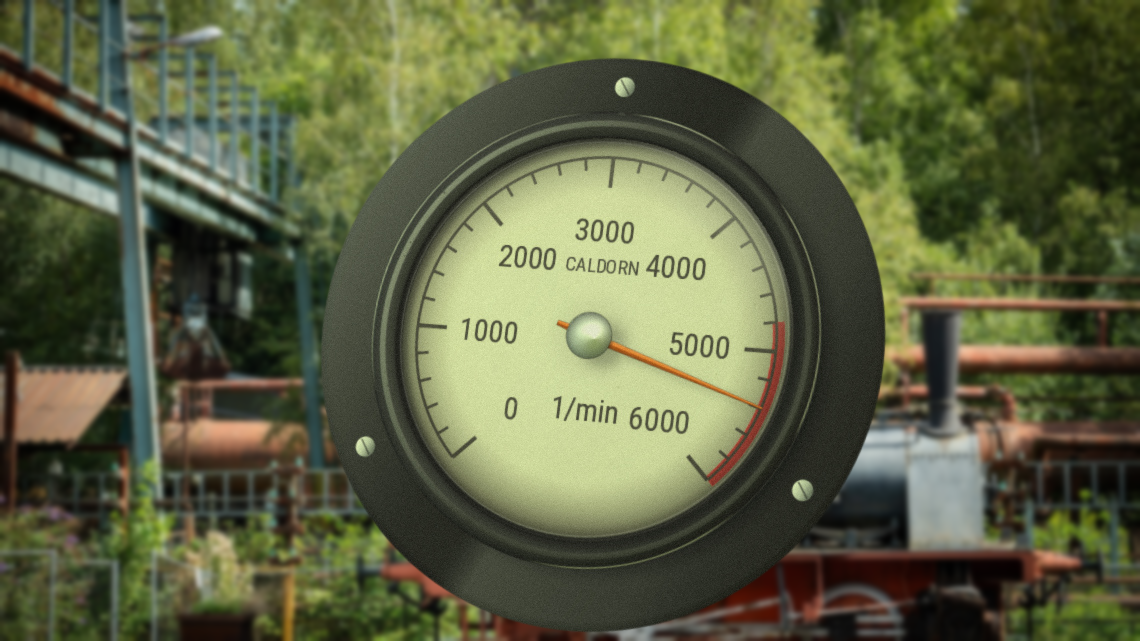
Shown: 5400 rpm
